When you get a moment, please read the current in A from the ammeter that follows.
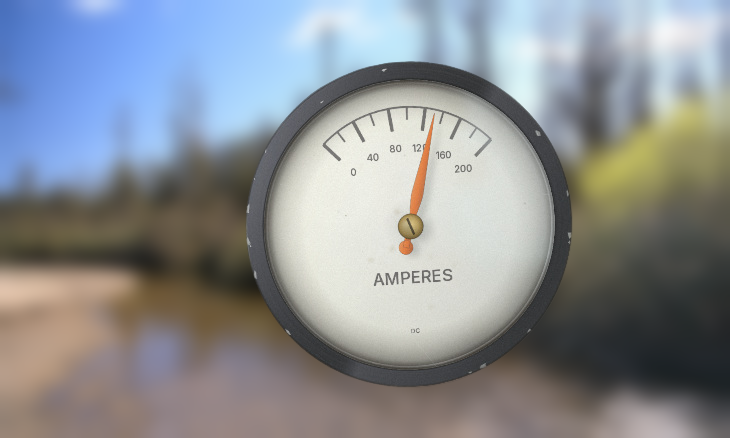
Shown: 130 A
